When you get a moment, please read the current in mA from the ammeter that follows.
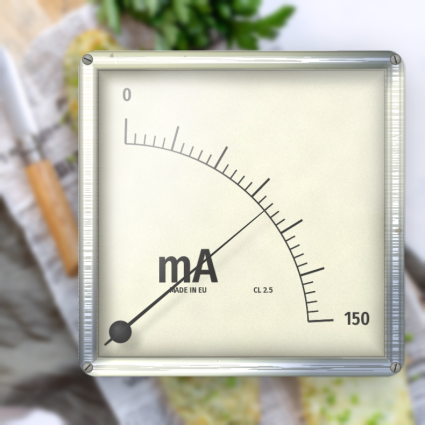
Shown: 85 mA
